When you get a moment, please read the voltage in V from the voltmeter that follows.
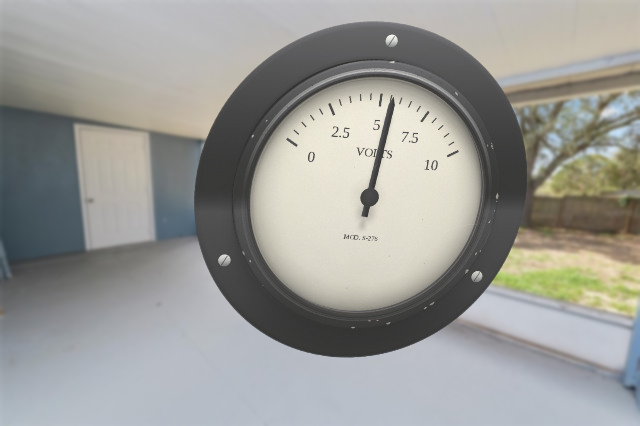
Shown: 5.5 V
